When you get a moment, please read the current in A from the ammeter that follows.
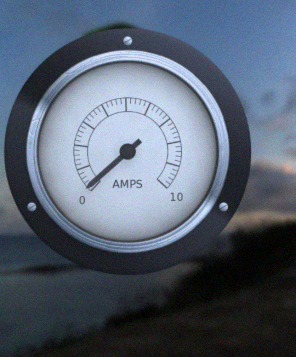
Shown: 0.2 A
